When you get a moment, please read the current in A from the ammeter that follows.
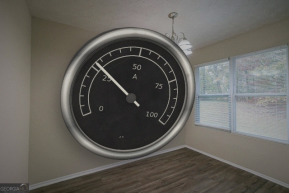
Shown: 27.5 A
